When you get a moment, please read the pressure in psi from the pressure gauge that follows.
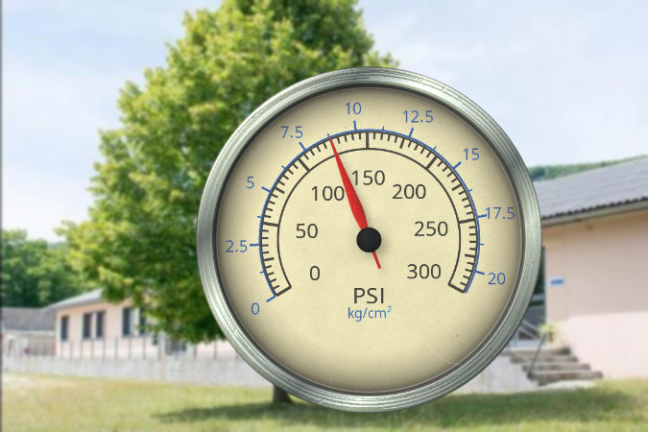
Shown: 125 psi
